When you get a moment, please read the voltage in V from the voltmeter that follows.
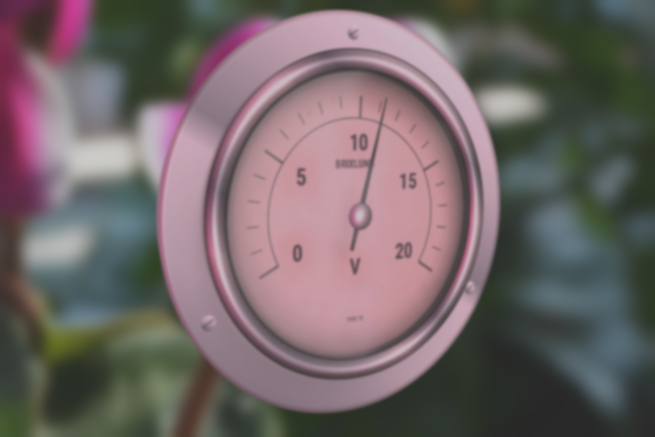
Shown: 11 V
